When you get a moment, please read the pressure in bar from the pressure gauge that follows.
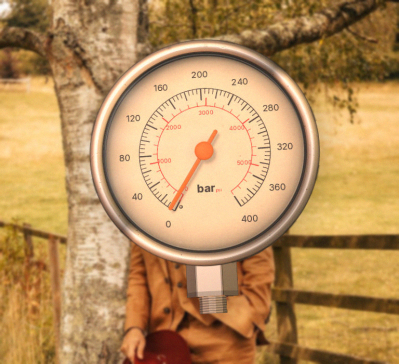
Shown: 5 bar
